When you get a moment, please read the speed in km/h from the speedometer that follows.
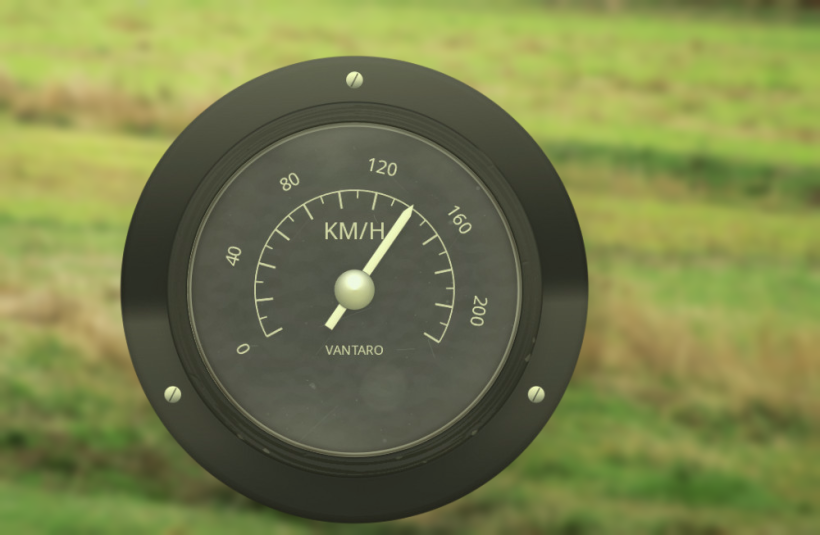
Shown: 140 km/h
